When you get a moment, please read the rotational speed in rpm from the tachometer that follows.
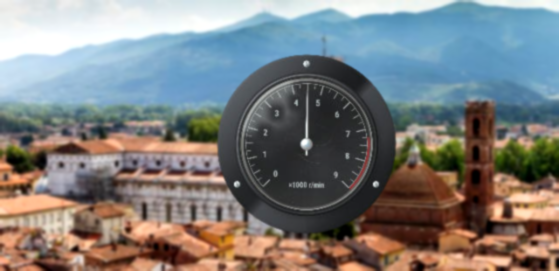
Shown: 4500 rpm
